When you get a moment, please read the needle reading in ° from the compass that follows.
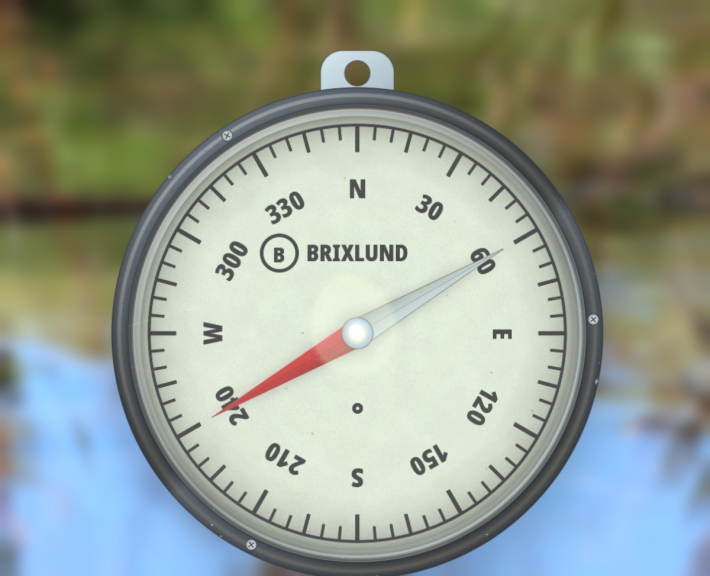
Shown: 240 °
